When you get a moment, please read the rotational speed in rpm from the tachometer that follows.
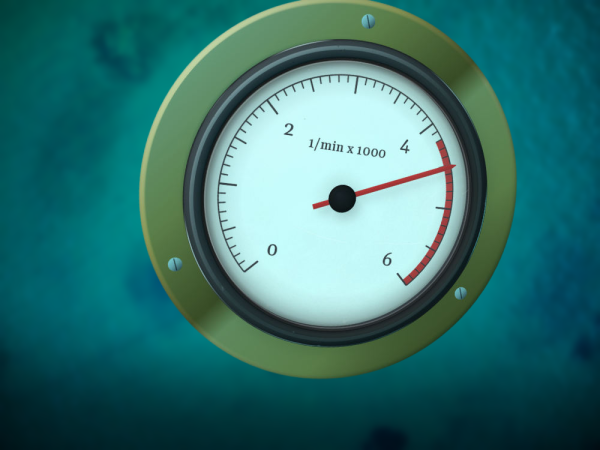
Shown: 4500 rpm
